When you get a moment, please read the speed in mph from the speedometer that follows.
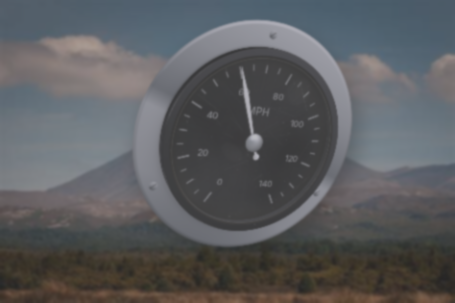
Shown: 60 mph
